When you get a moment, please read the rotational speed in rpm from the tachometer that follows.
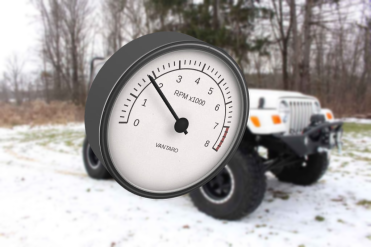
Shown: 1800 rpm
